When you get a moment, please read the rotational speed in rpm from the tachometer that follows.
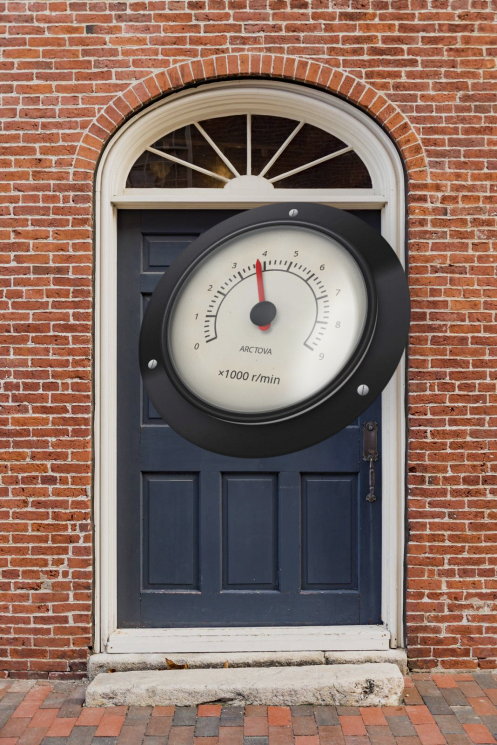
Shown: 3800 rpm
